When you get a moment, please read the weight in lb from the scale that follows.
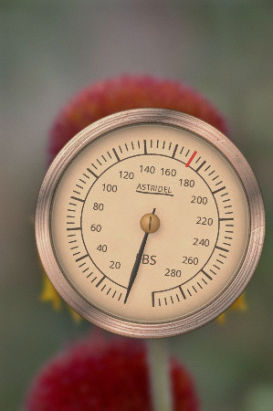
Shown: 0 lb
